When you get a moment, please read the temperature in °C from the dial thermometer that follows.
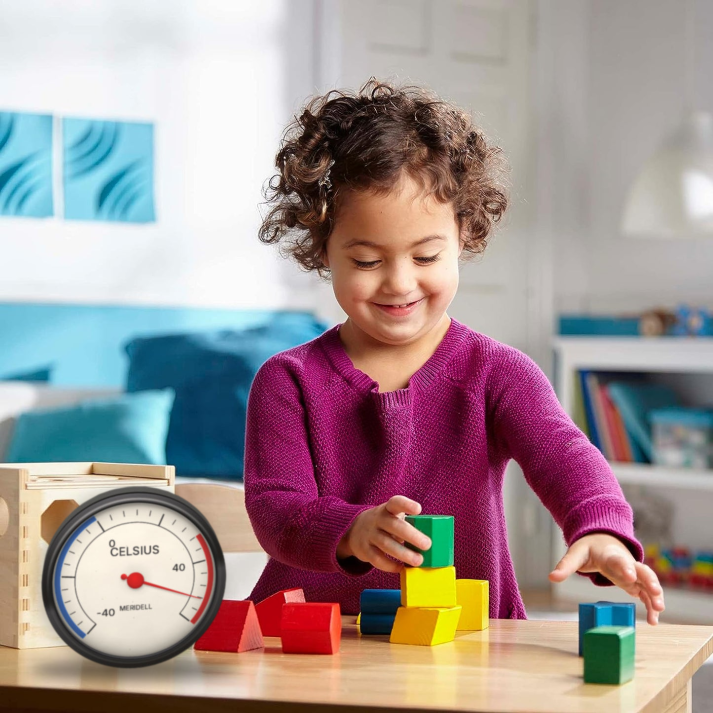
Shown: 52 °C
